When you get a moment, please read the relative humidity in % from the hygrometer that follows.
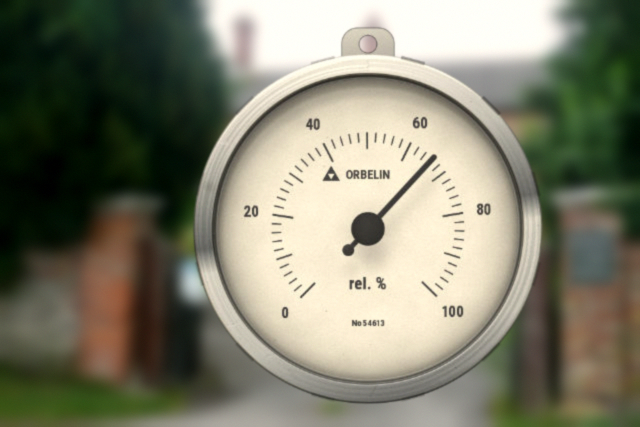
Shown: 66 %
